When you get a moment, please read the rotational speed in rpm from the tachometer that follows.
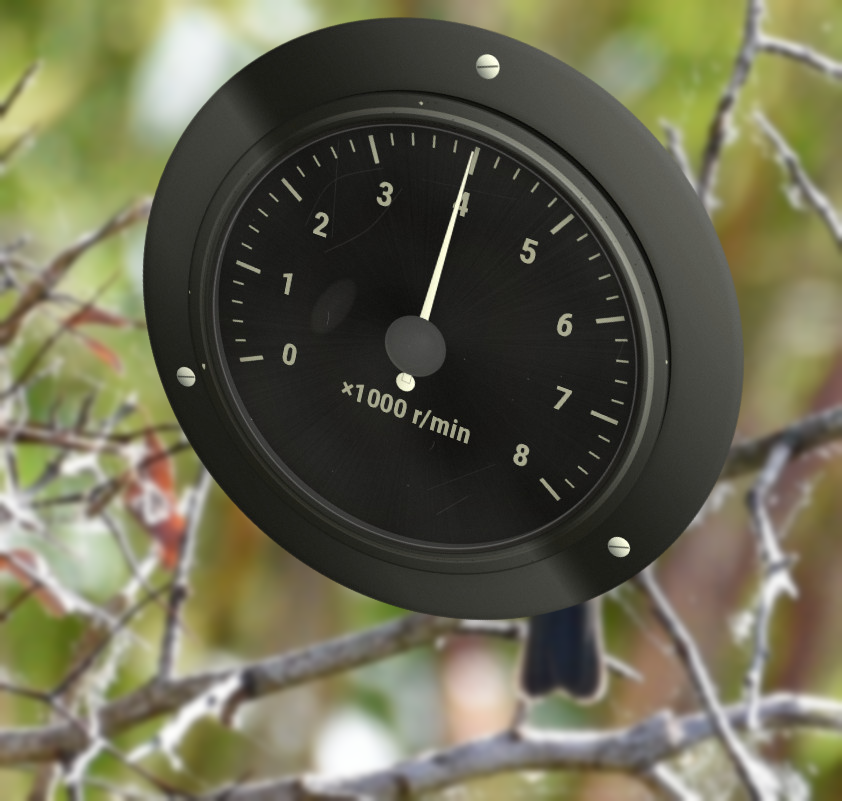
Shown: 4000 rpm
